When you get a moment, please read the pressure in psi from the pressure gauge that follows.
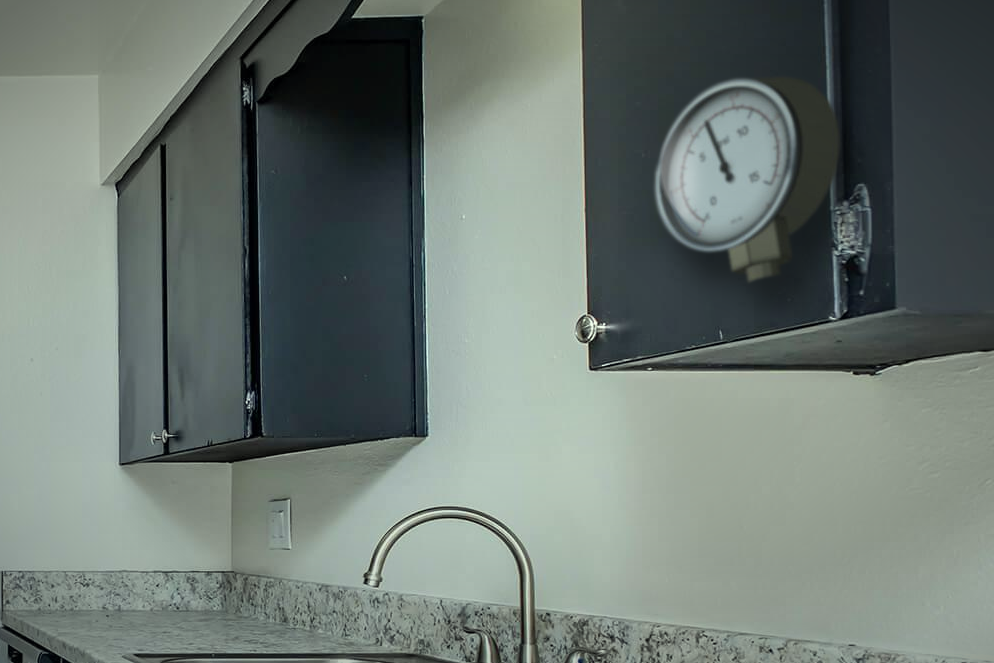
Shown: 7 psi
